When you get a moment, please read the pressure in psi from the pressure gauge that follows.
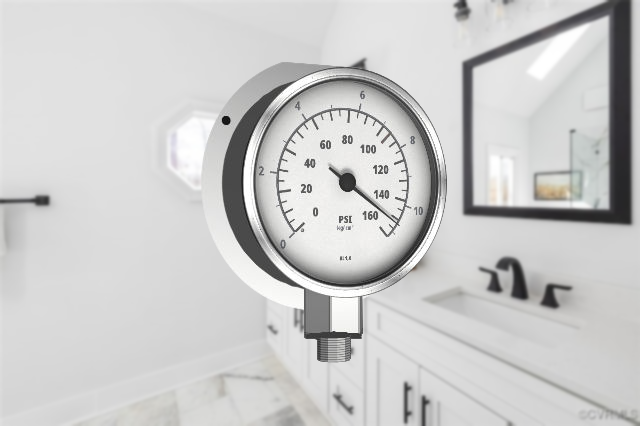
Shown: 152.5 psi
